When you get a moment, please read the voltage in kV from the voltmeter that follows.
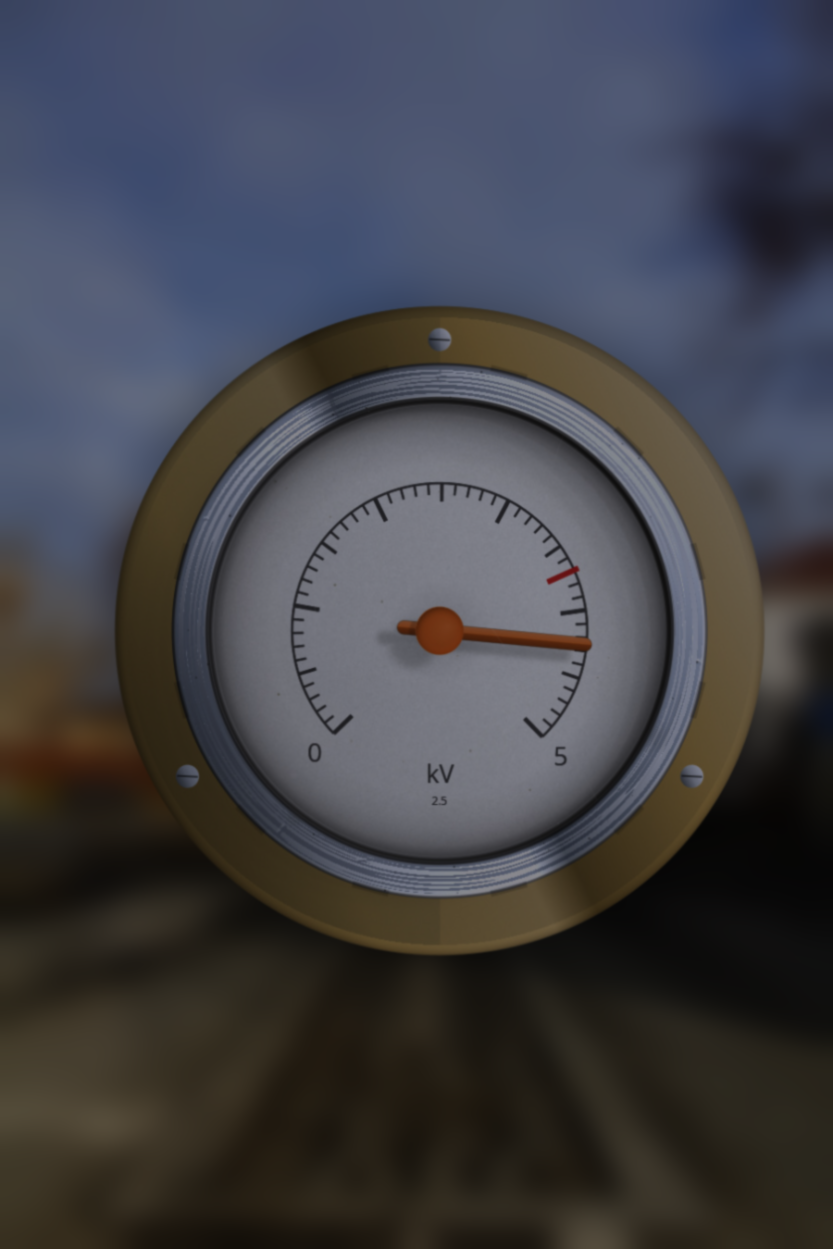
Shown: 4.25 kV
